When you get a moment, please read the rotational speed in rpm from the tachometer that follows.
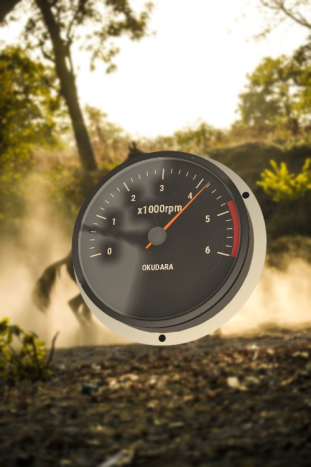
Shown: 4200 rpm
